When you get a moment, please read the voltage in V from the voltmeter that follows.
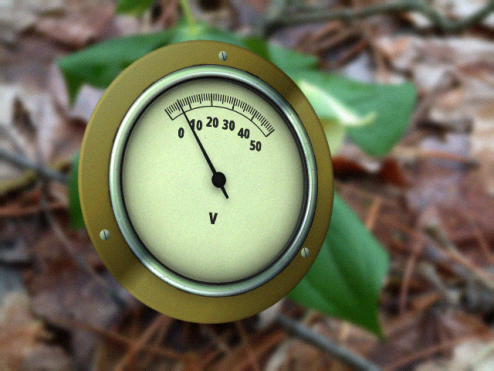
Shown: 5 V
